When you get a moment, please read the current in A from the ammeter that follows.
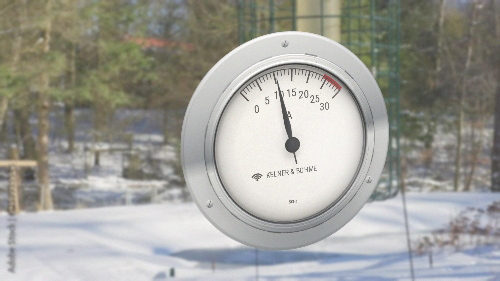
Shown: 10 A
